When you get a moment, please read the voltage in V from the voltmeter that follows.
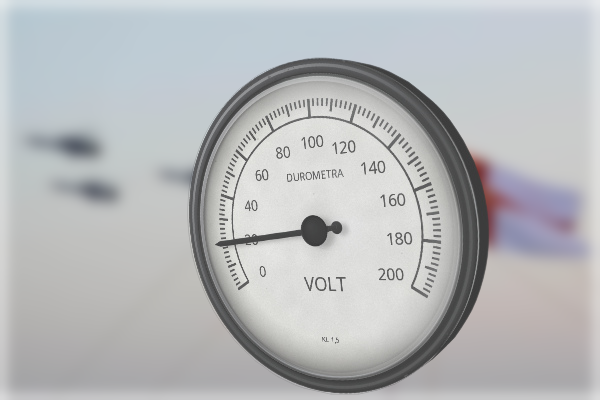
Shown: 20 V
